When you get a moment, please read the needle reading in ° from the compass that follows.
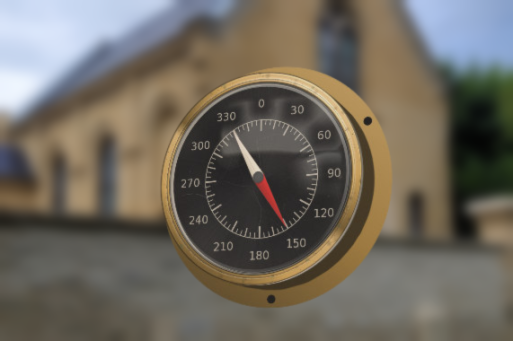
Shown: 150 °
